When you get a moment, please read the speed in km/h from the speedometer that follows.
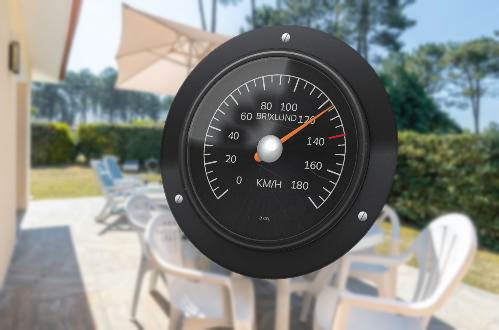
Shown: 125 km/h
